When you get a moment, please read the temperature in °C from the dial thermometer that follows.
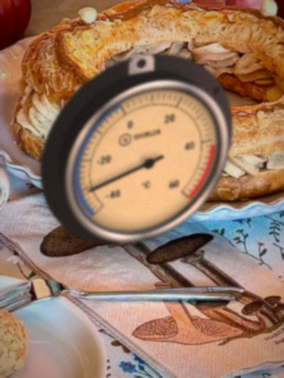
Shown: -30 °C
